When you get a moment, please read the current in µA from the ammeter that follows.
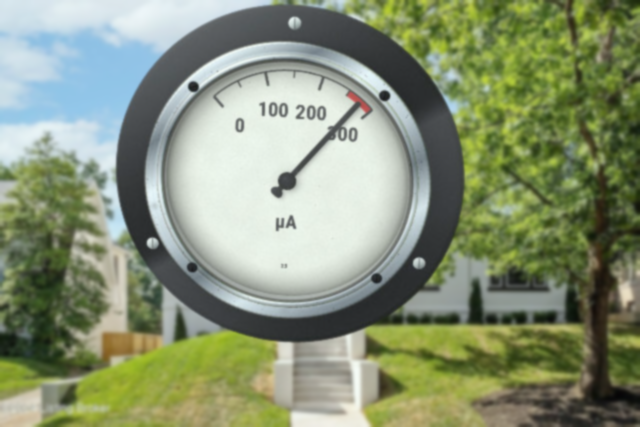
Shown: 275 µA
